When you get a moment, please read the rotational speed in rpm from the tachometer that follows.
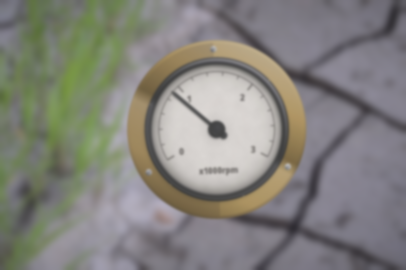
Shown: 900 rpm
